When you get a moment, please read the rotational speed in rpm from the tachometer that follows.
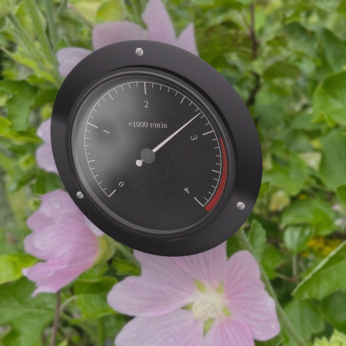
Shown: 2750 rpm
